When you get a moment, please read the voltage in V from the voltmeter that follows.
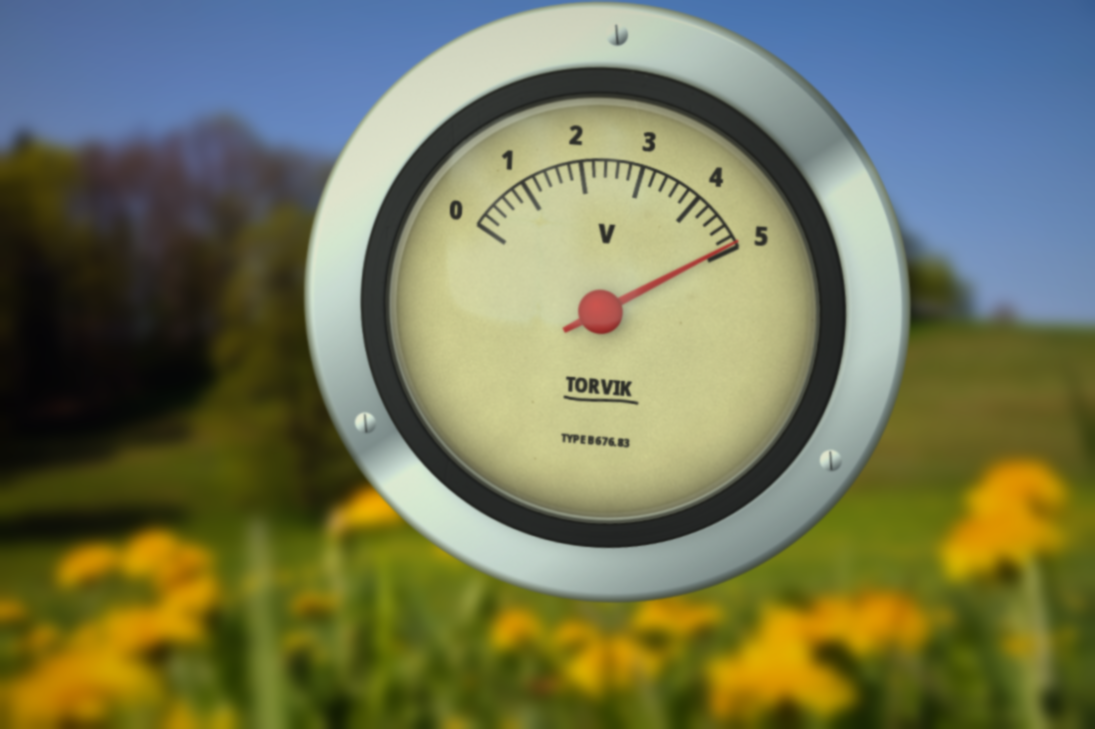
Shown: 4.9 V
